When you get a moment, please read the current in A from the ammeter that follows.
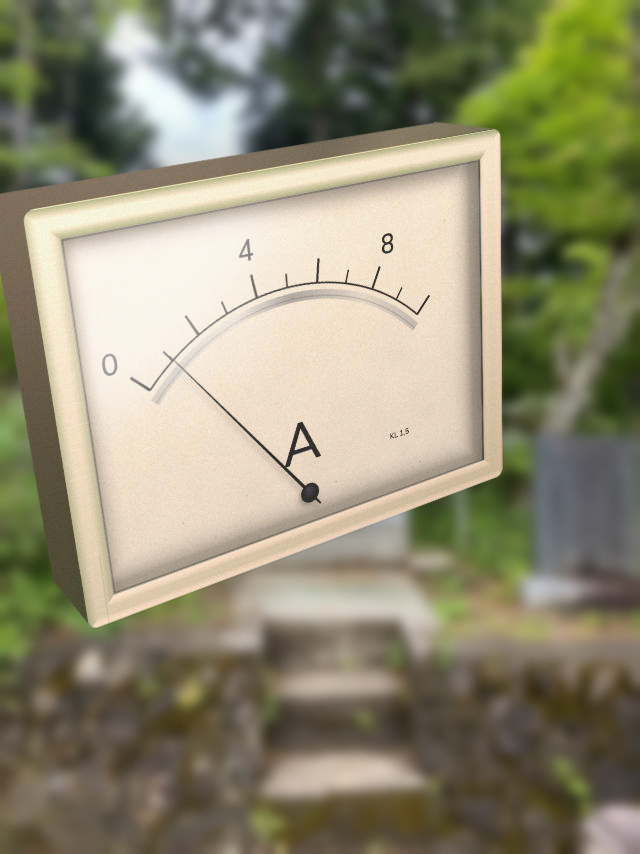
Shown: 1 A
